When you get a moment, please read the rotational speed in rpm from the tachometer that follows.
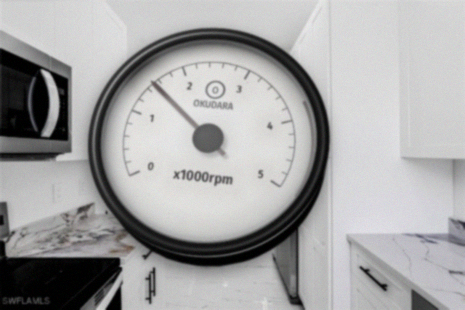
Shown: 1500 rpm
